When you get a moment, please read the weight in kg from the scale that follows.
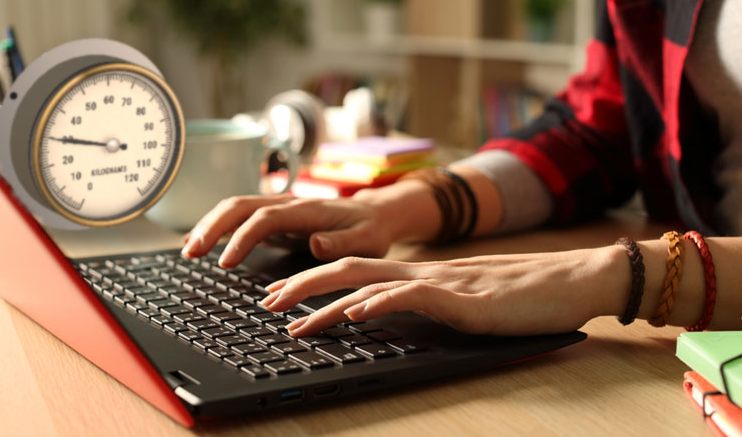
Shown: 30 kg
